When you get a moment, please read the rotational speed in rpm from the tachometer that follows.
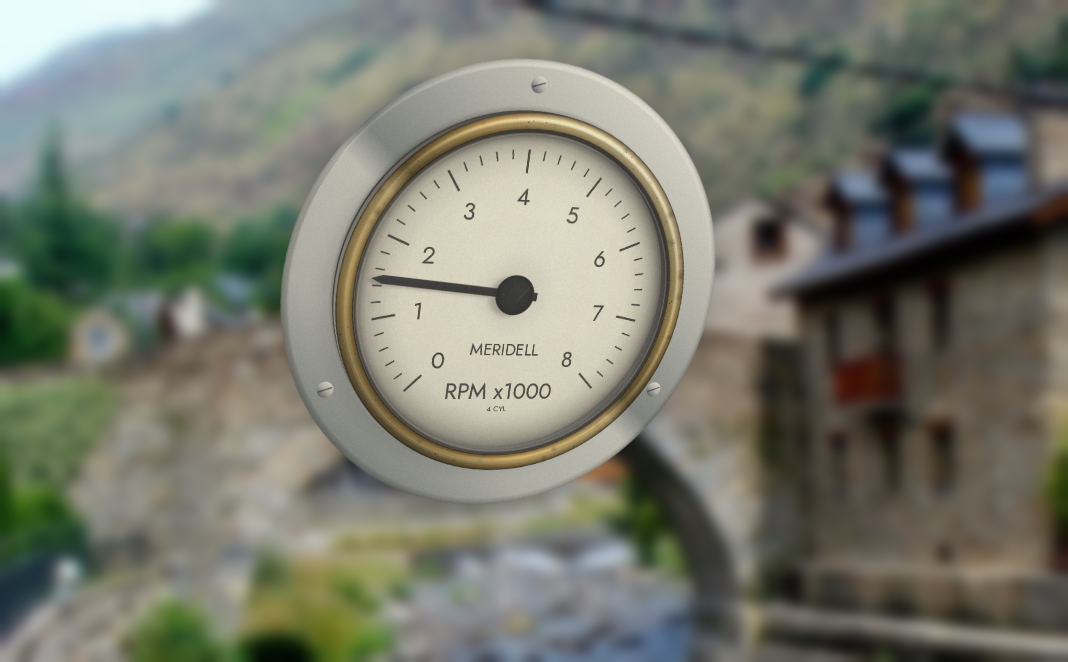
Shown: 1500 rpm
